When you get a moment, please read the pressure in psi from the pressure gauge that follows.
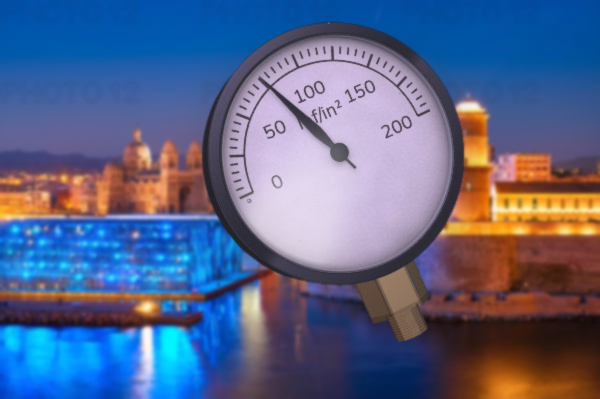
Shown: 75 psi
